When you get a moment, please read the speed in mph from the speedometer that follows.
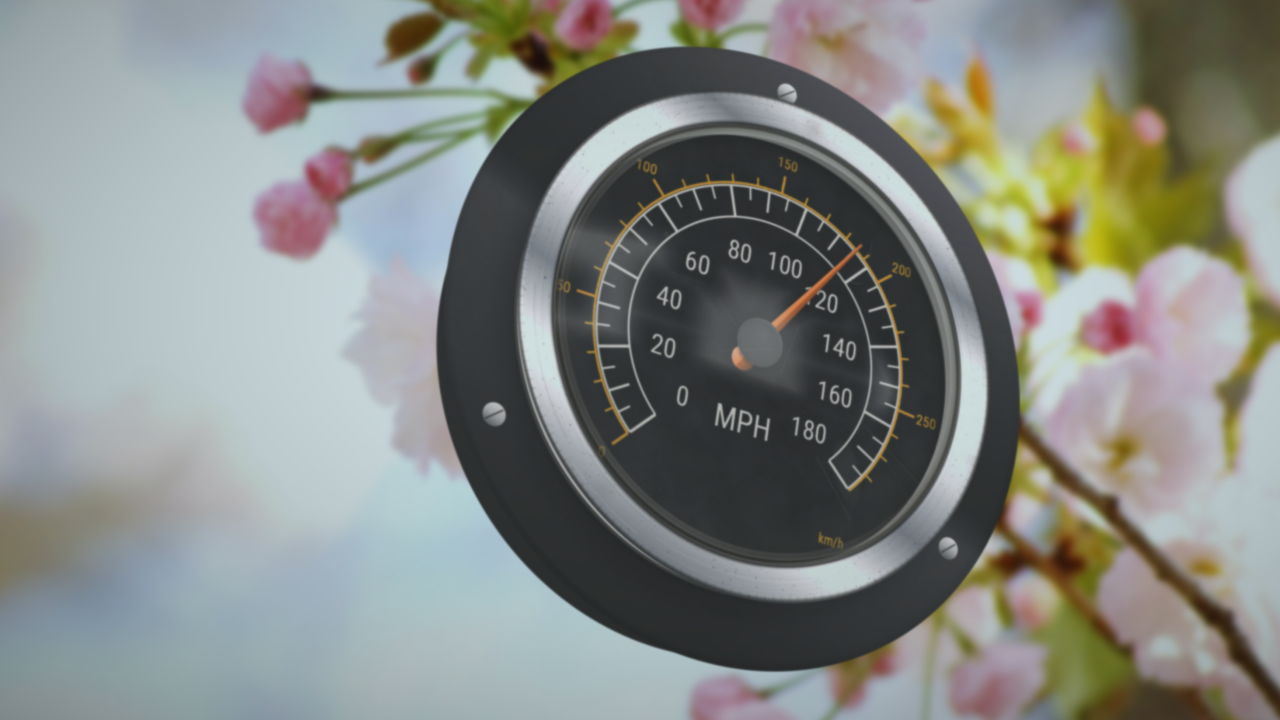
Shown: 115 mph
